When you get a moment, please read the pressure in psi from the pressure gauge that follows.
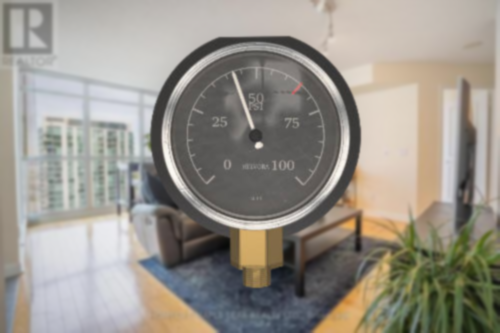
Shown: 42.5 psi
